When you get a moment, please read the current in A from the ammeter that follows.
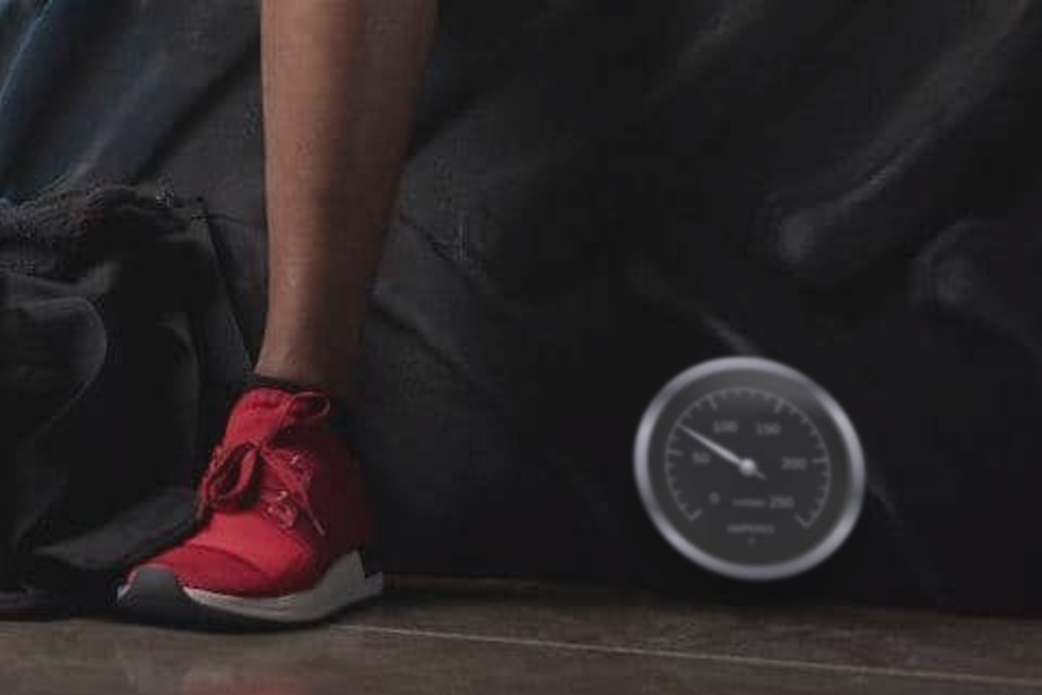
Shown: 70 A
